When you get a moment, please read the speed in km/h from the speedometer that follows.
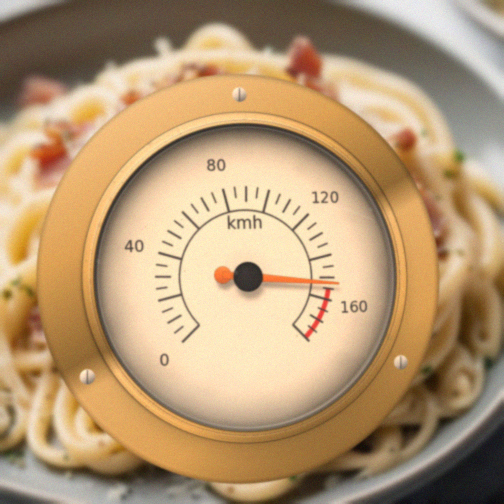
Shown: 152.5 km/h
